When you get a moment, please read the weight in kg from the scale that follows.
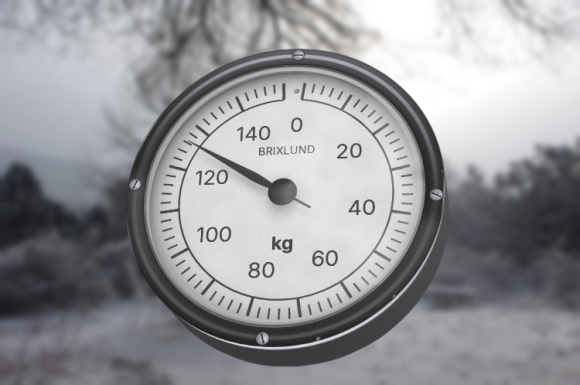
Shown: 126 kg
